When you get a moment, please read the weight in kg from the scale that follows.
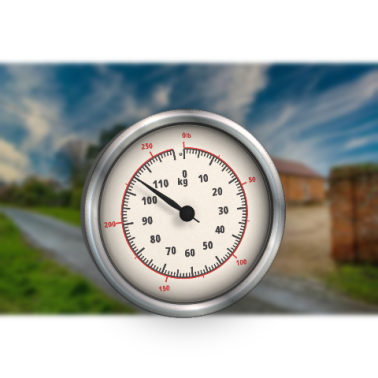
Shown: 105 kg
